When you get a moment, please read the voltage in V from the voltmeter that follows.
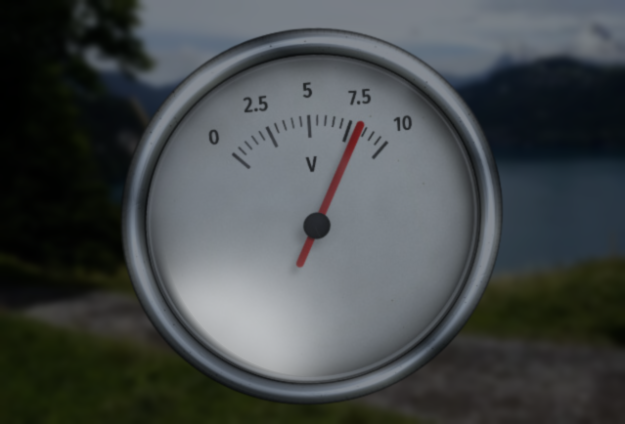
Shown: 8 V
